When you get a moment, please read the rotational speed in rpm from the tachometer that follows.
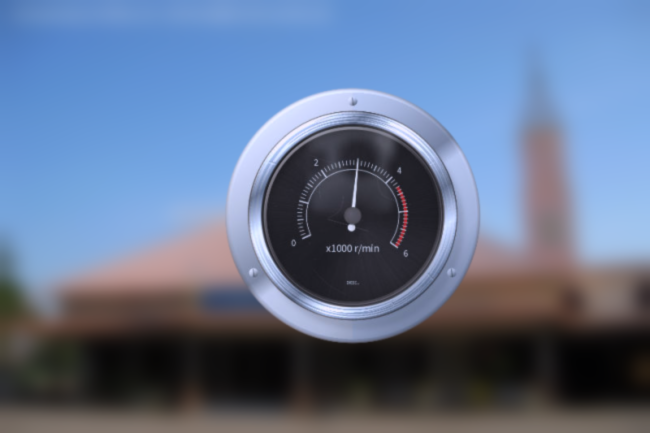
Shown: 3000 rpm
